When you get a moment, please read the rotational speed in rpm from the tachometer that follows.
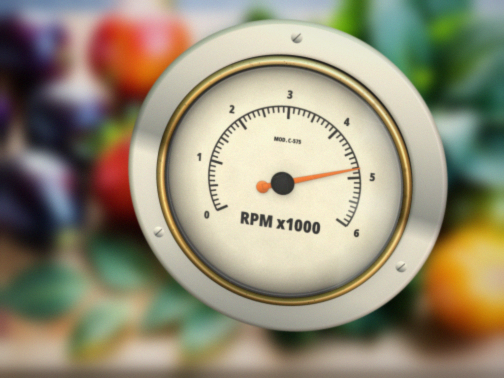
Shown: 4800 rpm
